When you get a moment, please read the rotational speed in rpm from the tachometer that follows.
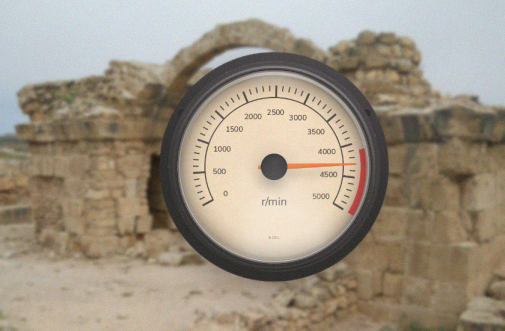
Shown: 4300 rpm
